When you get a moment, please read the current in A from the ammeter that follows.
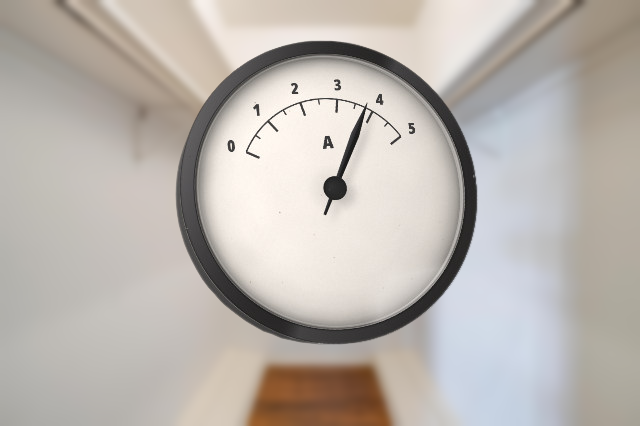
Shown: 3.75 A
